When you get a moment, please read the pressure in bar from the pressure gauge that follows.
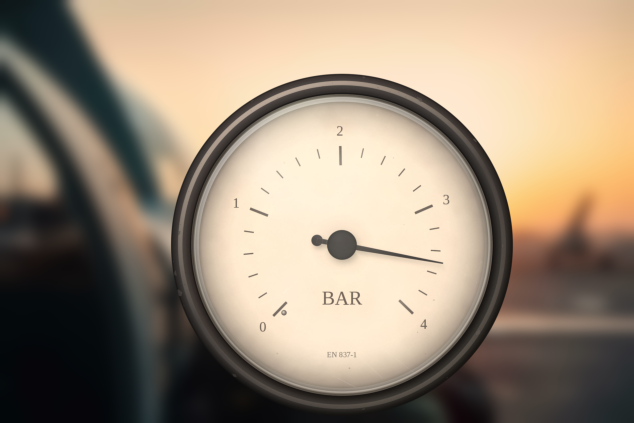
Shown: 3.5 bar
